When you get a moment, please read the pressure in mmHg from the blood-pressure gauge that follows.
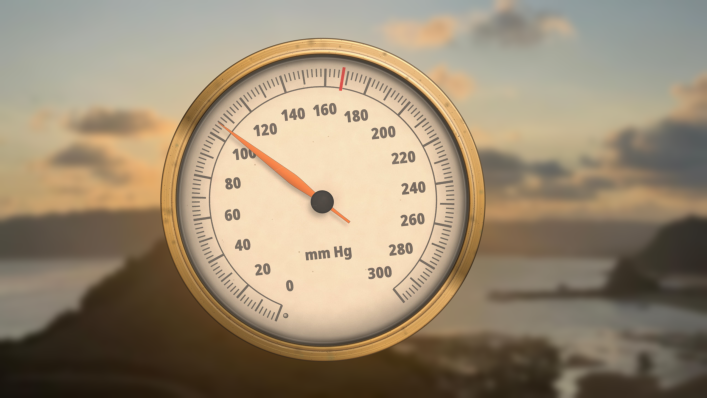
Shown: 106 mmHg
